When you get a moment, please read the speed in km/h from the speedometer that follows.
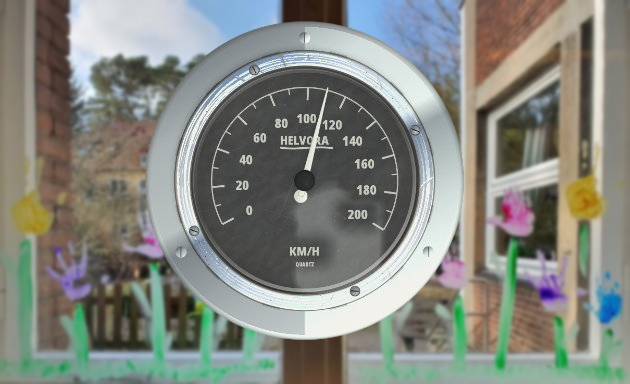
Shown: 110 km/h
